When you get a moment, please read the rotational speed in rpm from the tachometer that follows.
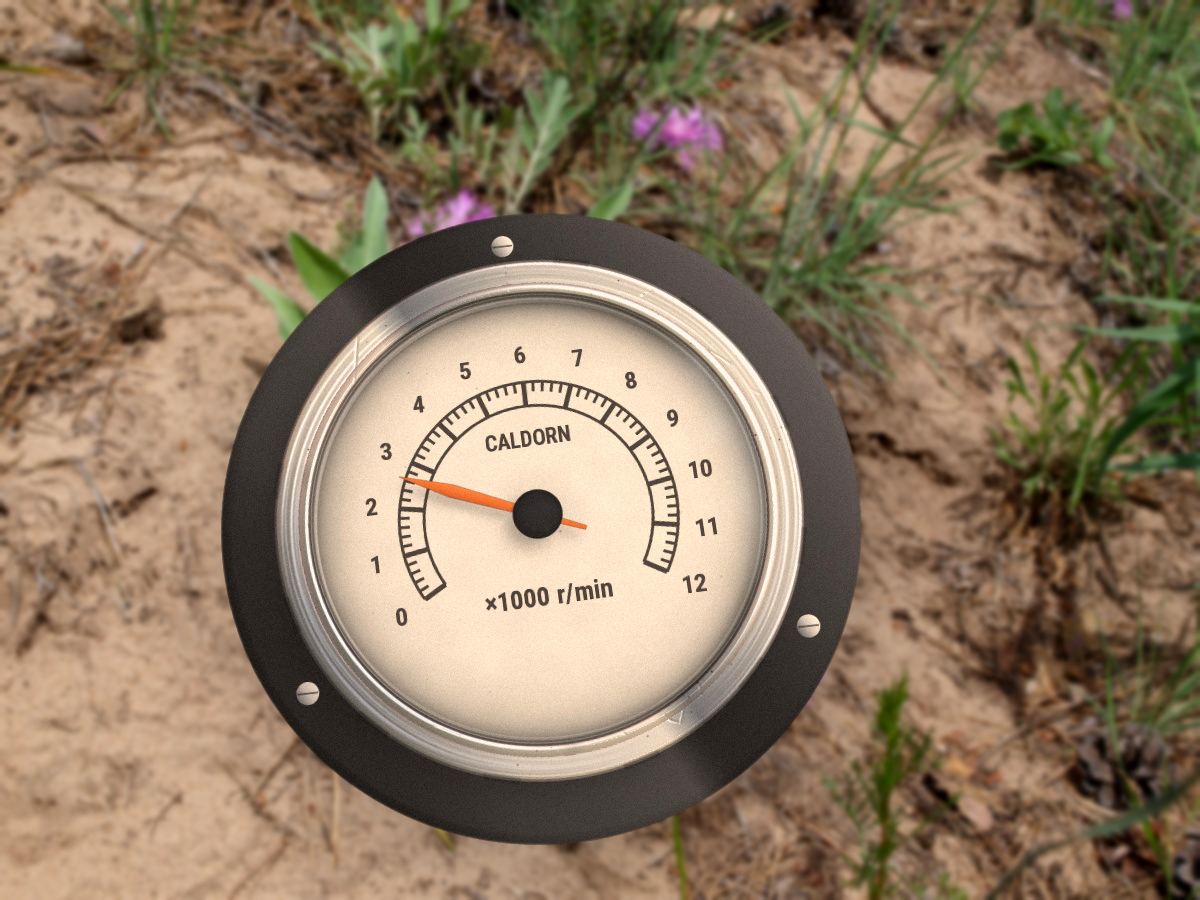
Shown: 2600 rpm
